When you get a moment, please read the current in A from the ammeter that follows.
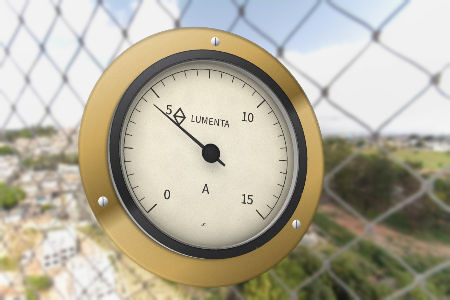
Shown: 4.5 A
